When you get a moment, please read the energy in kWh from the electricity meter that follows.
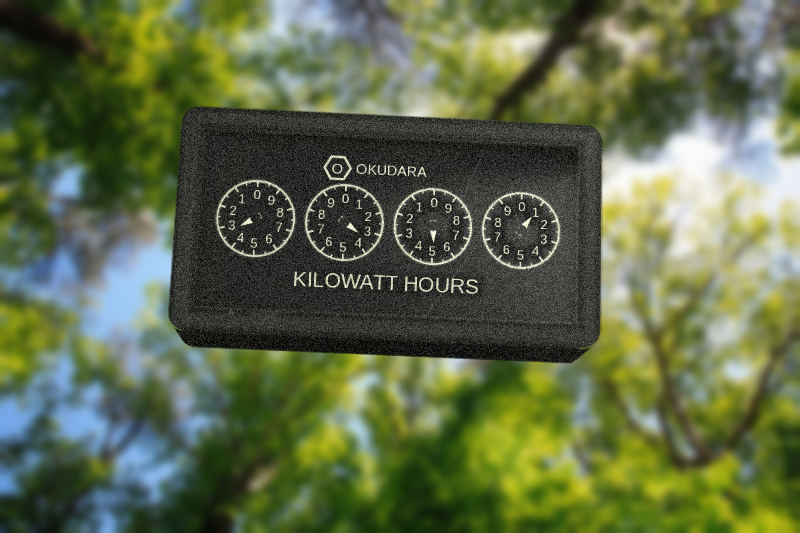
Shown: 3351 kWh
